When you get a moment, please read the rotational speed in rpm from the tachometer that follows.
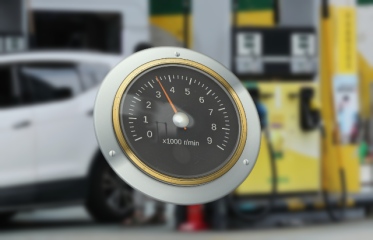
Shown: 3400 rpm
